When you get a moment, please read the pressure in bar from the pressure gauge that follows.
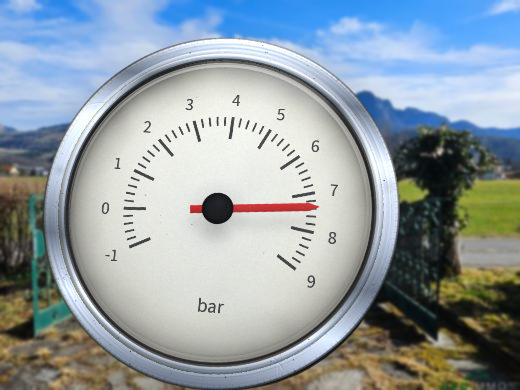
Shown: 7.4 bar
